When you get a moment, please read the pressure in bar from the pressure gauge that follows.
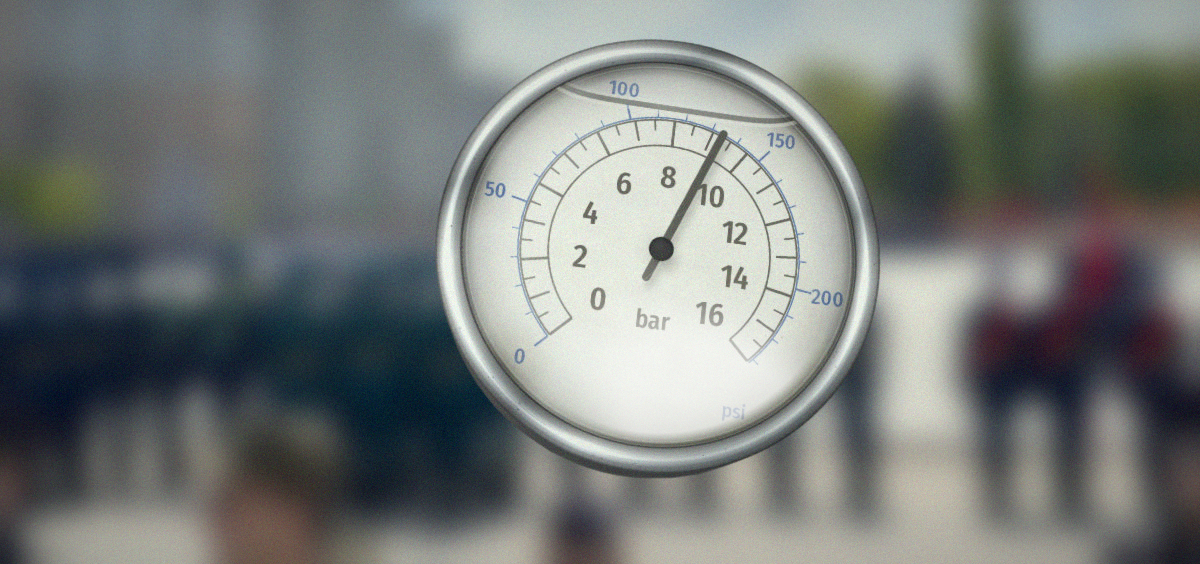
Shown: 9.25 bar
